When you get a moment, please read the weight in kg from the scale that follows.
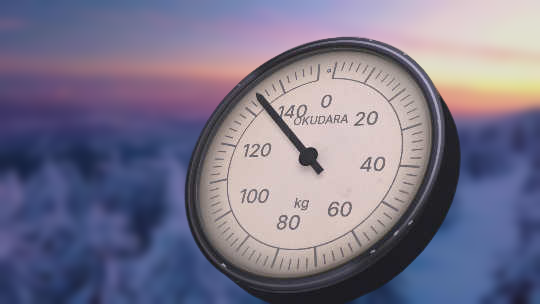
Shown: 134 kg
